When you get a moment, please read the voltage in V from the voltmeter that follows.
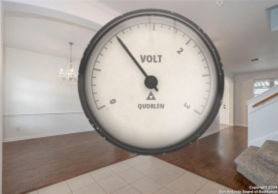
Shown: 1 V
